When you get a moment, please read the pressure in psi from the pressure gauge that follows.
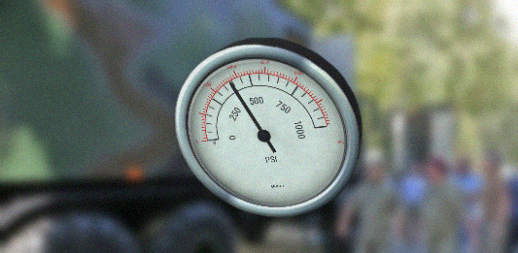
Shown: 400 psi
